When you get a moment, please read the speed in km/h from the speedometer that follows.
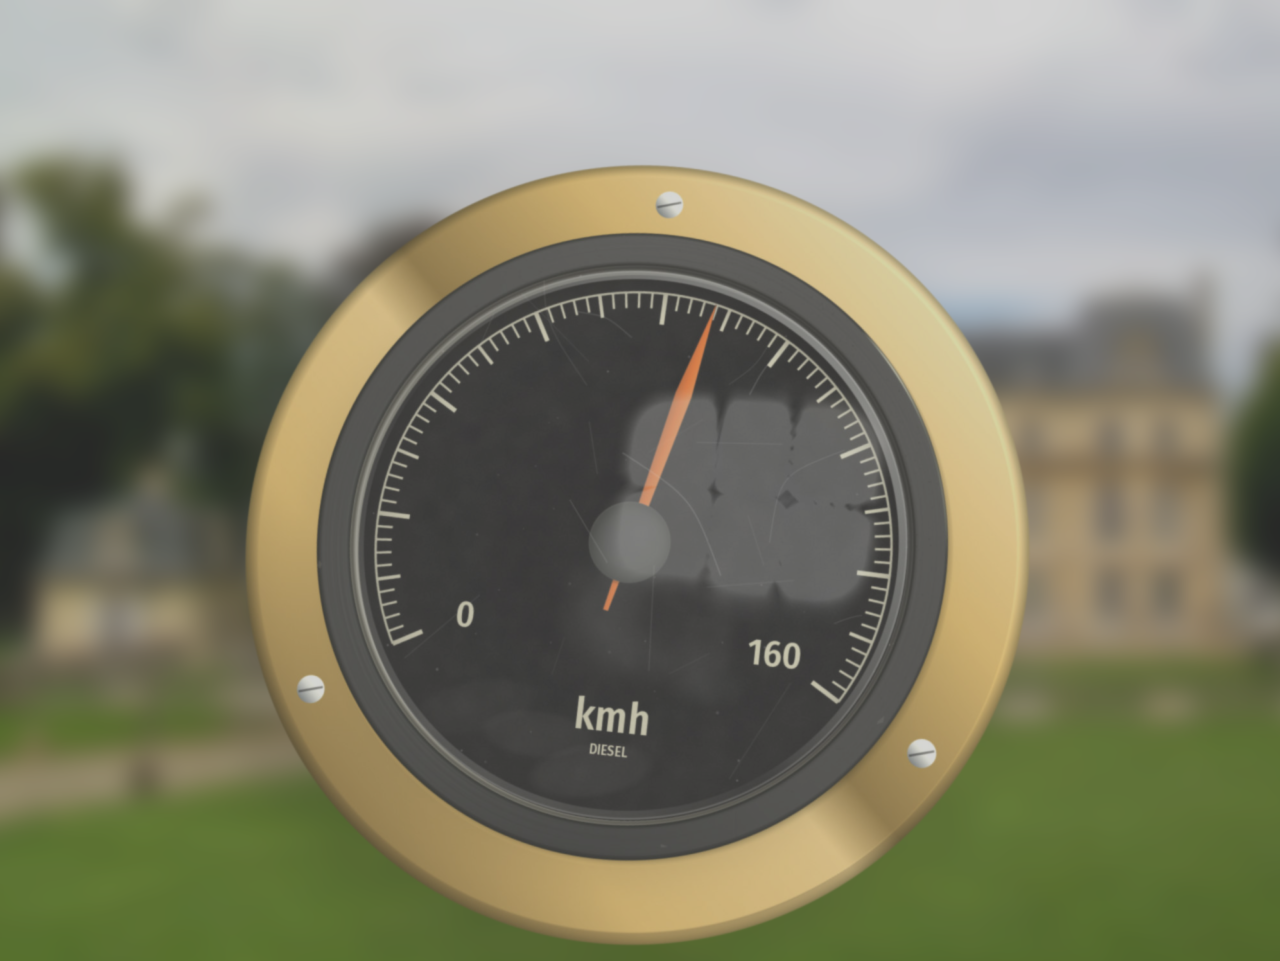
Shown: 88 km/h
